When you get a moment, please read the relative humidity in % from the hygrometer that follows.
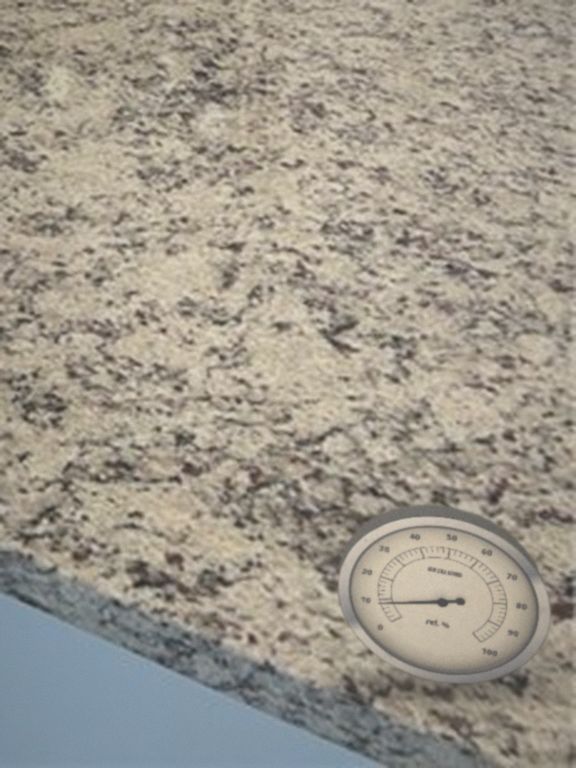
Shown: 10 %
